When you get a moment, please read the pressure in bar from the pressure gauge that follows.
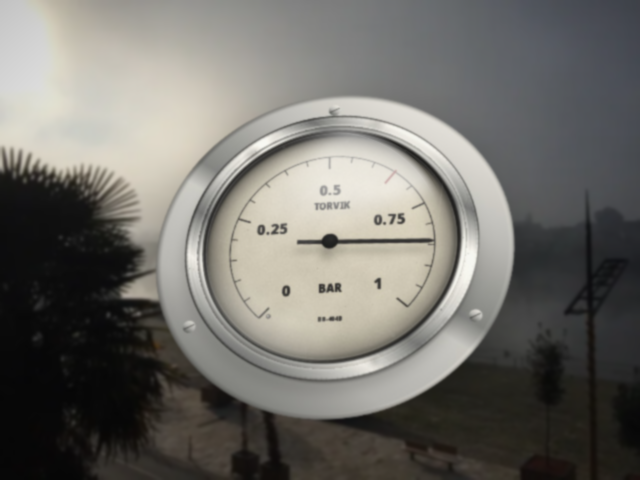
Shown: 0.85 bar
